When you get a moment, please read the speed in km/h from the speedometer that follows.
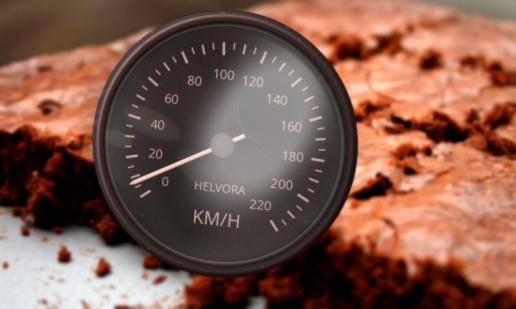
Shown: 7.5 km/h
